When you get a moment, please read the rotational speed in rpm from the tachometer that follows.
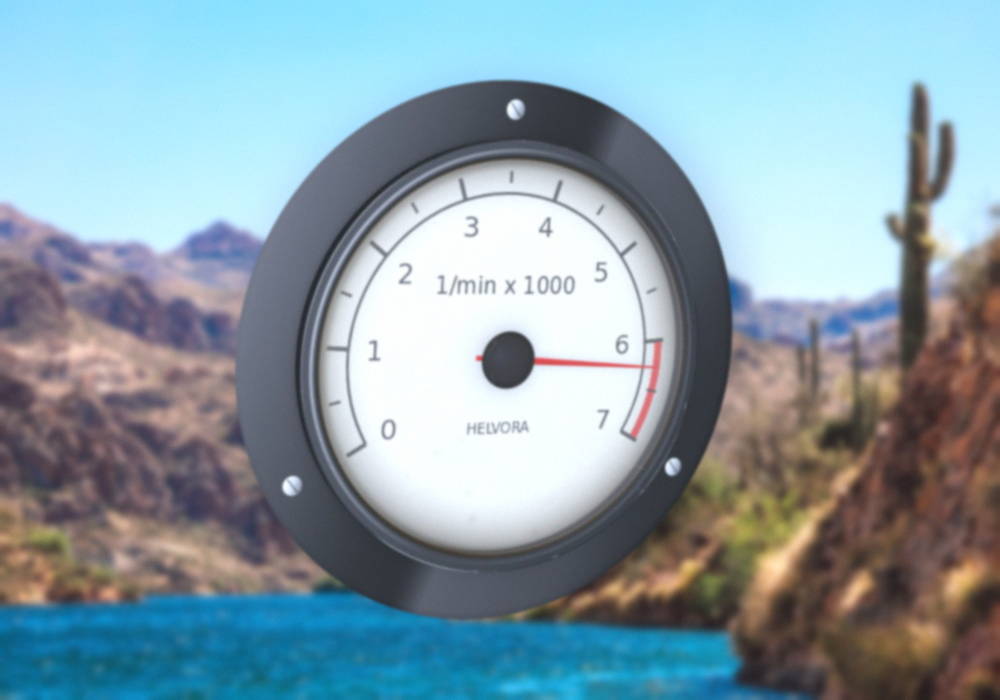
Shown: 6250 rpm
